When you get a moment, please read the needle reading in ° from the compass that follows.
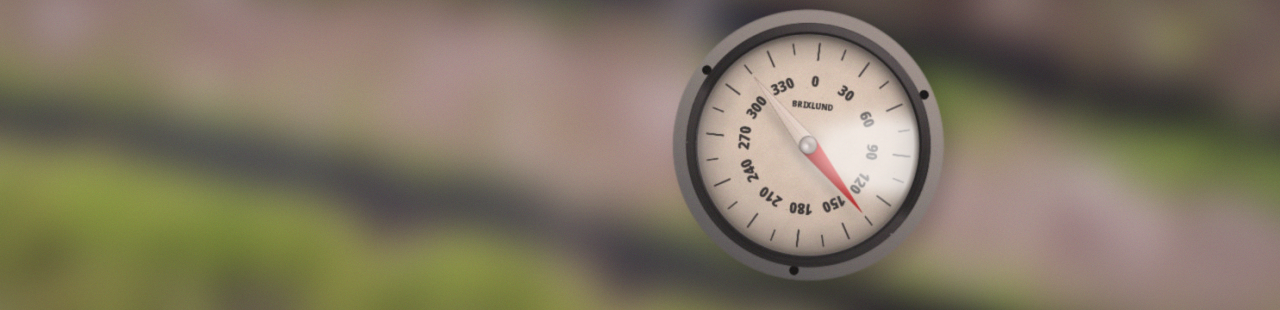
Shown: 135 °
